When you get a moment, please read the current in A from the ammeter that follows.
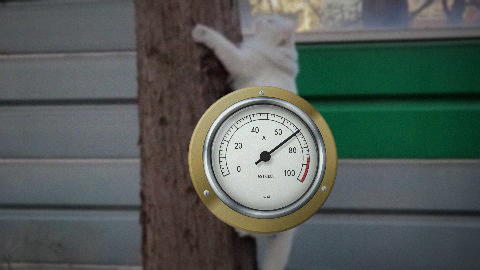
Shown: 70 A
